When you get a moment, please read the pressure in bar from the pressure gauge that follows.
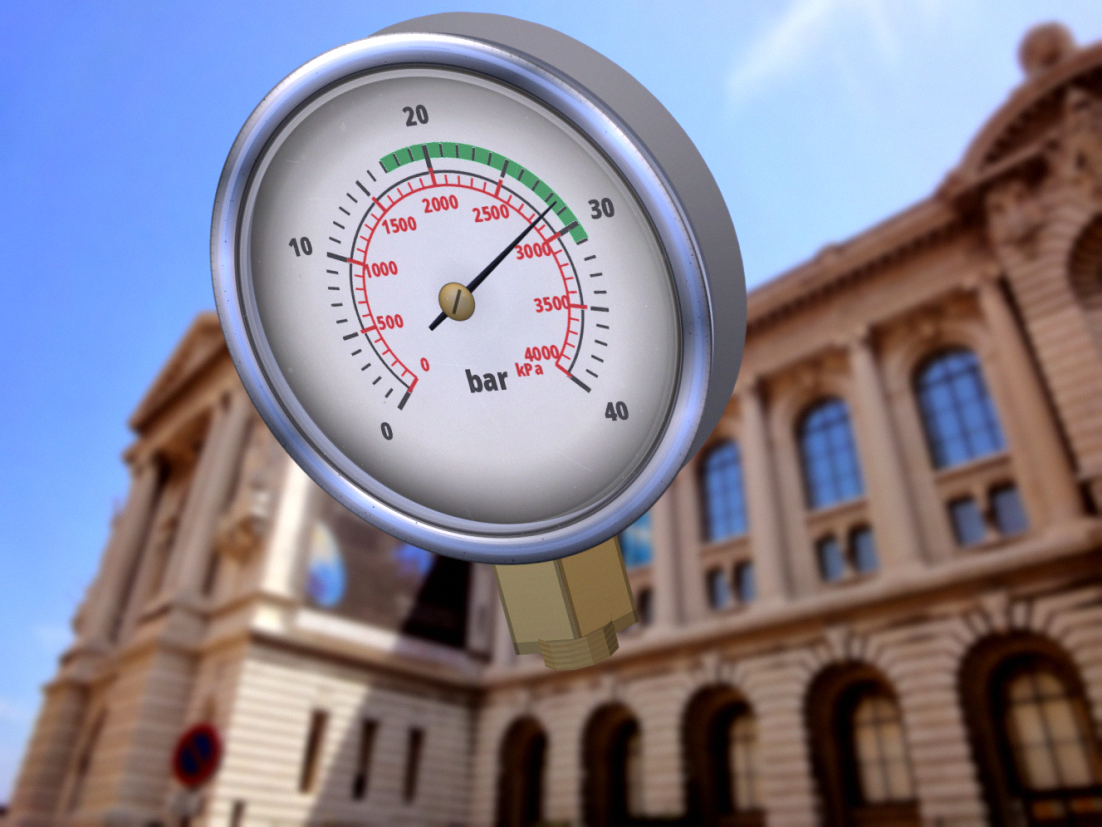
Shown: 28.5 bar
